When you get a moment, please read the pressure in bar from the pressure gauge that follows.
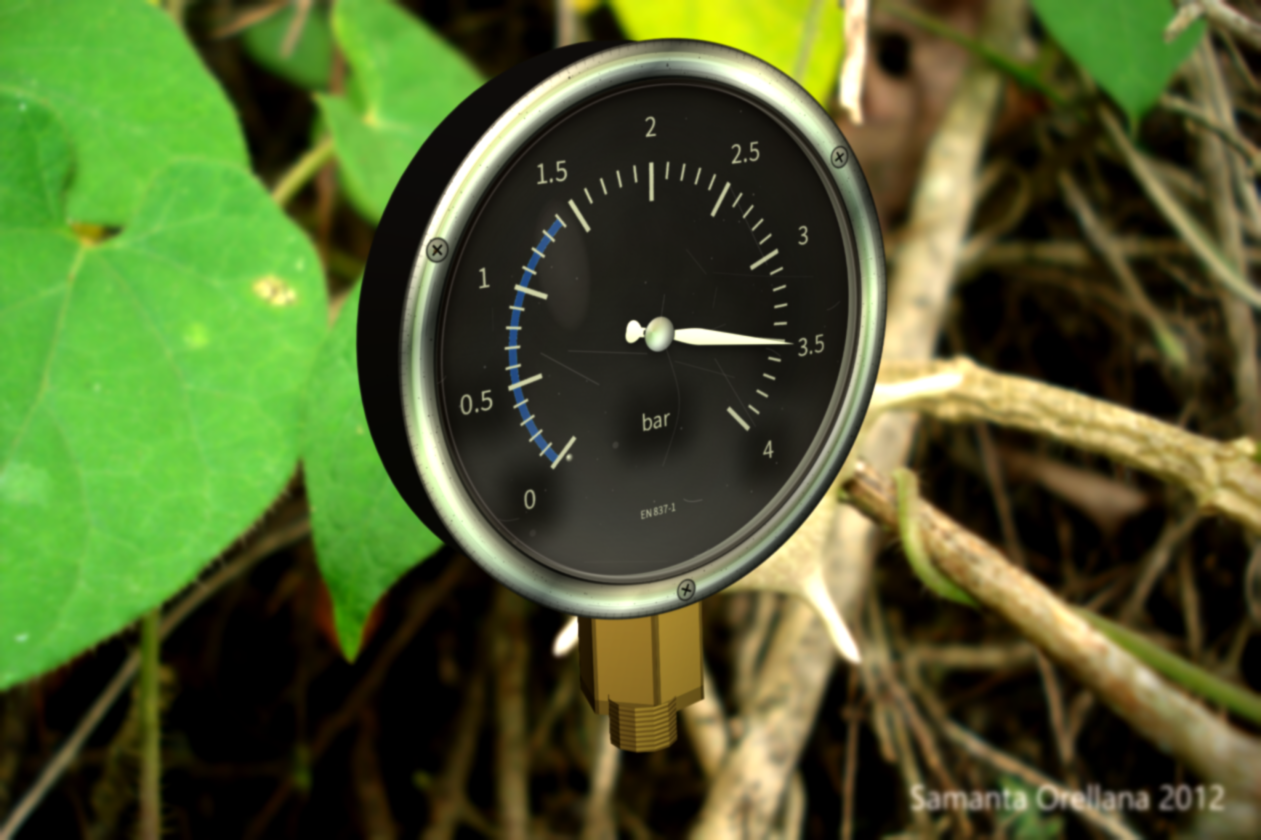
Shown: 3.5 bar
